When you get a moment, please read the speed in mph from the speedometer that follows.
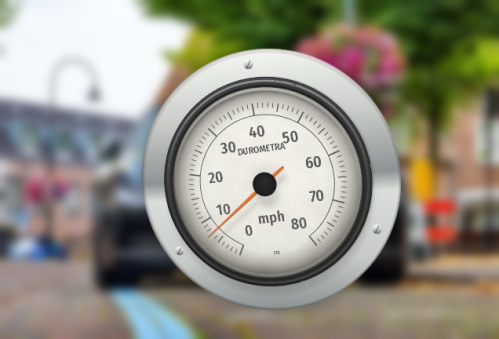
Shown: 7 mph
